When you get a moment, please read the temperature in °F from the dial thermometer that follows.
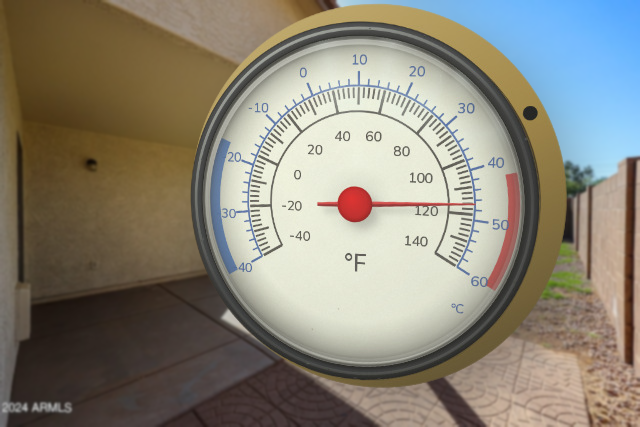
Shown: 116 °F
